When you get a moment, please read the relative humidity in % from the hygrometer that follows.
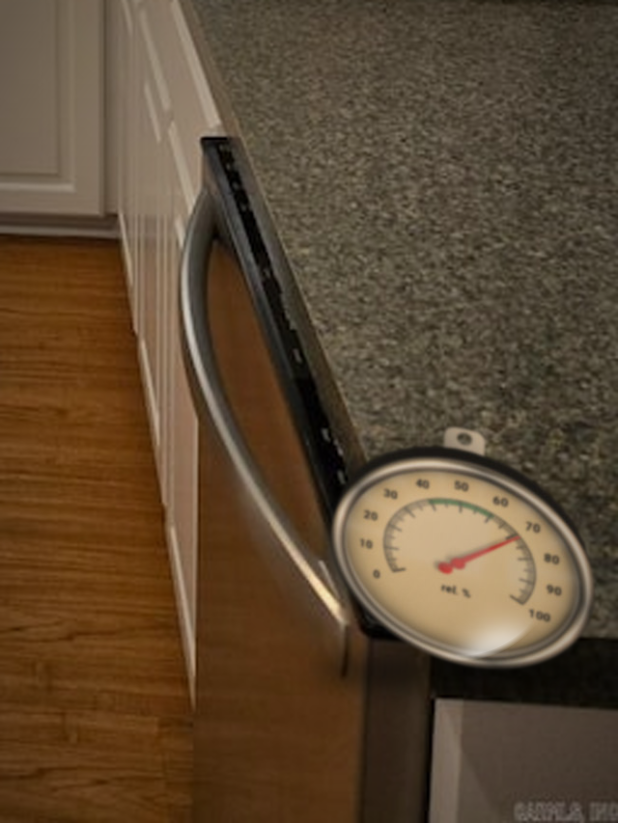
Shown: 70 %
